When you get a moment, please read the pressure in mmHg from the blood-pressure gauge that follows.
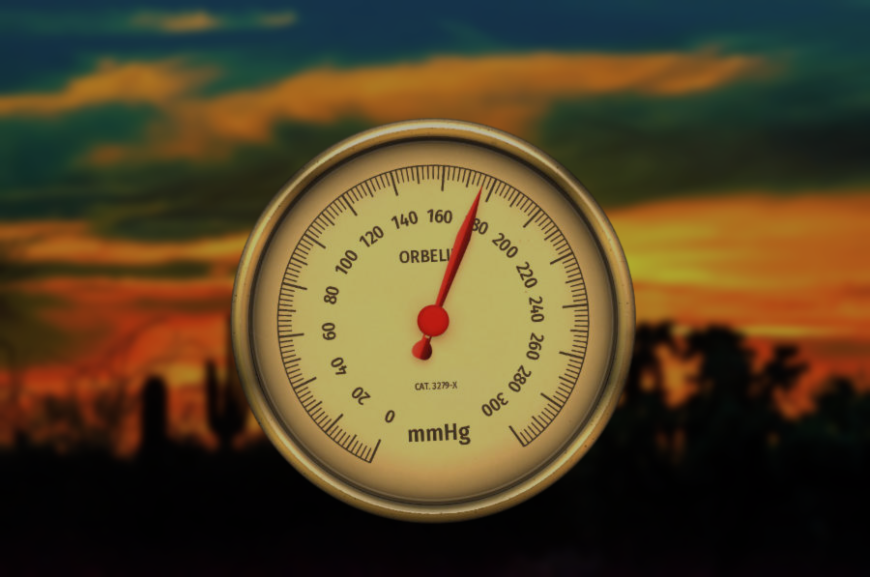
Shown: 176 mmHg
